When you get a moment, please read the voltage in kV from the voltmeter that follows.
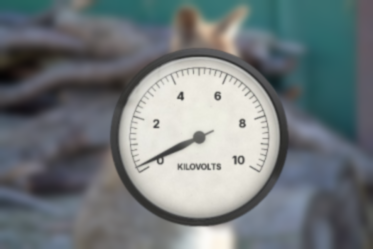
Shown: 0.2 kV
